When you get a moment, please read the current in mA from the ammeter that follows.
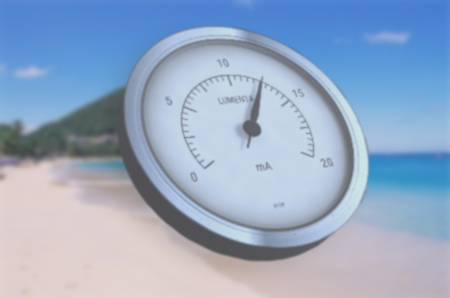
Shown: 12.5 mA
